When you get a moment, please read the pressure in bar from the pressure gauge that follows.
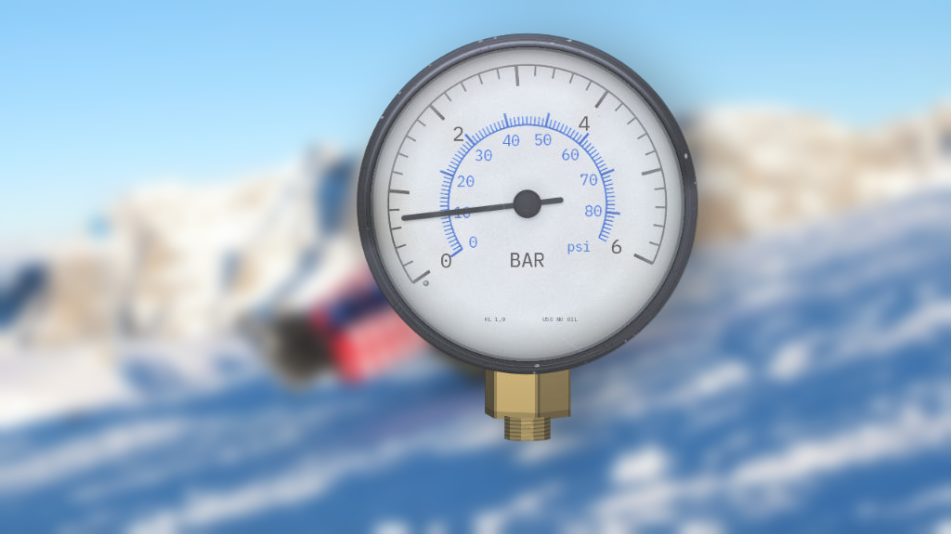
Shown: 0.7 bar
